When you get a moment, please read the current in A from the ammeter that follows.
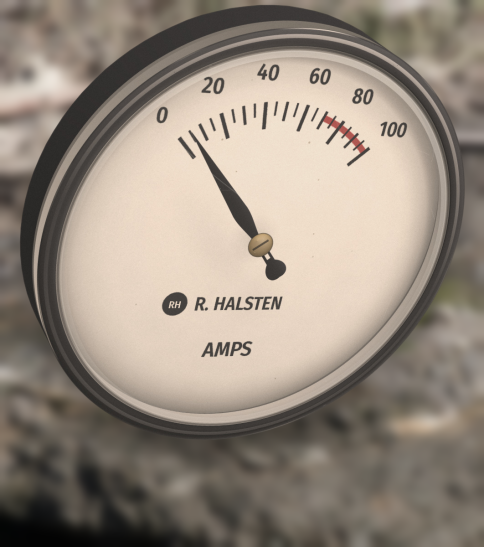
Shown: 5 A
